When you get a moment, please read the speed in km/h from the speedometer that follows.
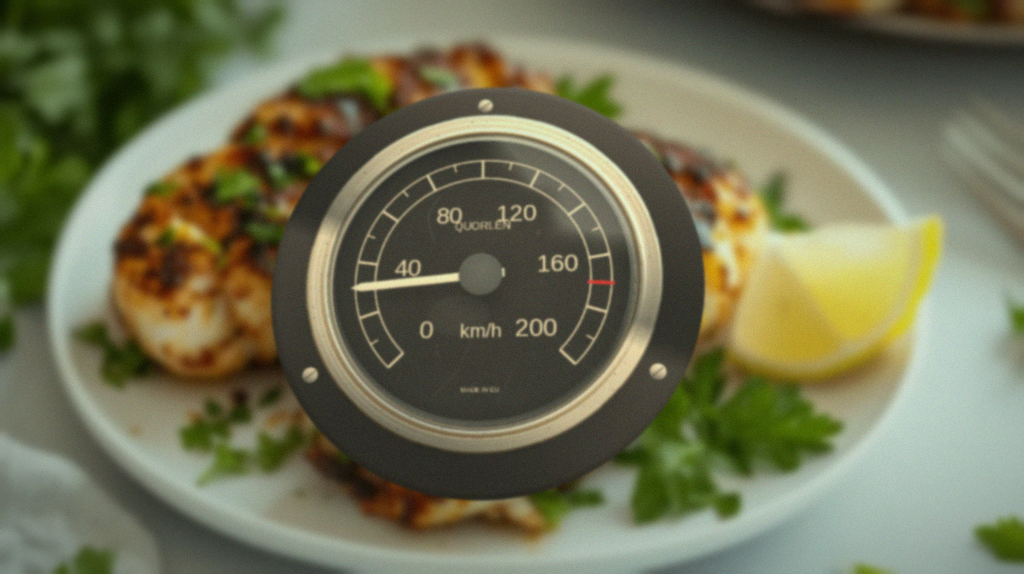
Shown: 30 km/h
